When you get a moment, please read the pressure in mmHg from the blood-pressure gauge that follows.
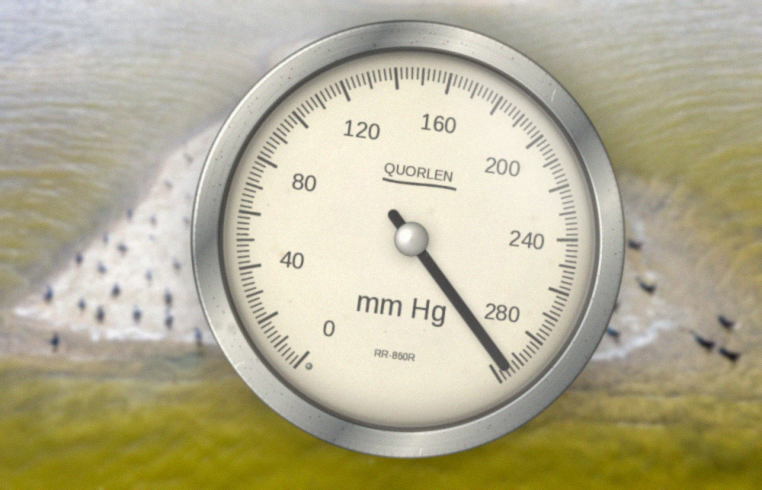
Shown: 296 mmHg
